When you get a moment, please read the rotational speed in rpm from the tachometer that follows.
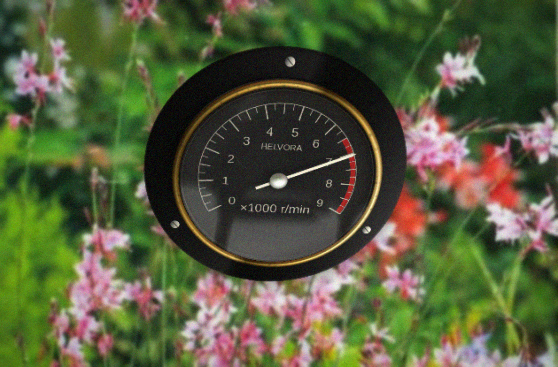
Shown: 7000 rpm
